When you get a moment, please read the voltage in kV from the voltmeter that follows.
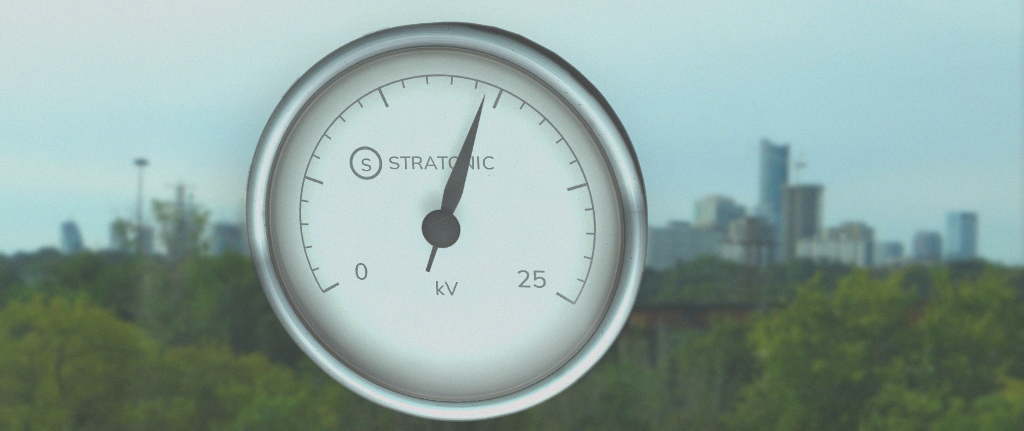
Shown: 14.5 kV
